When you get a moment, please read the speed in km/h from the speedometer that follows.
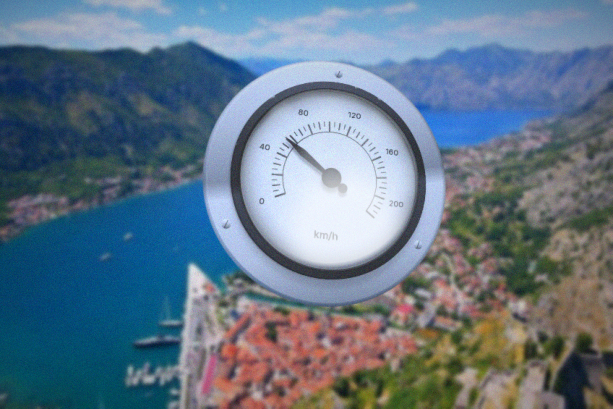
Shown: 55 km/h
